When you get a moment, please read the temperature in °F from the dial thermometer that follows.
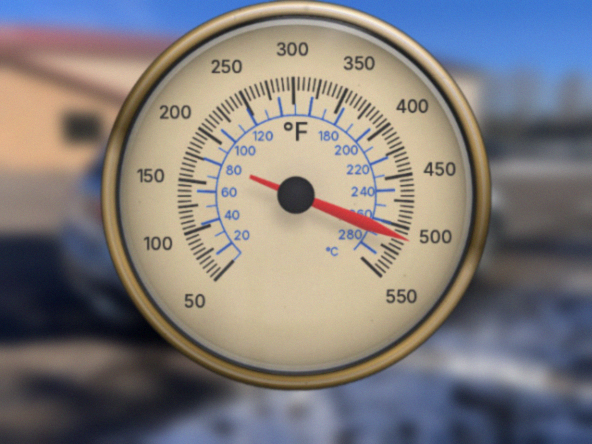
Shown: 510 °F
